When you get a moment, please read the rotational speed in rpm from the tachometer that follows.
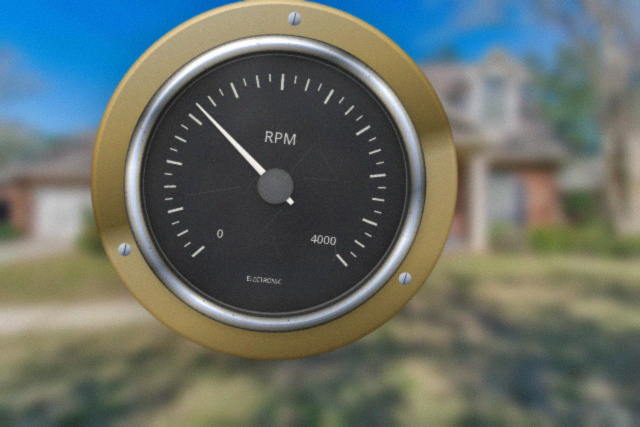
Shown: 1300 rpm
